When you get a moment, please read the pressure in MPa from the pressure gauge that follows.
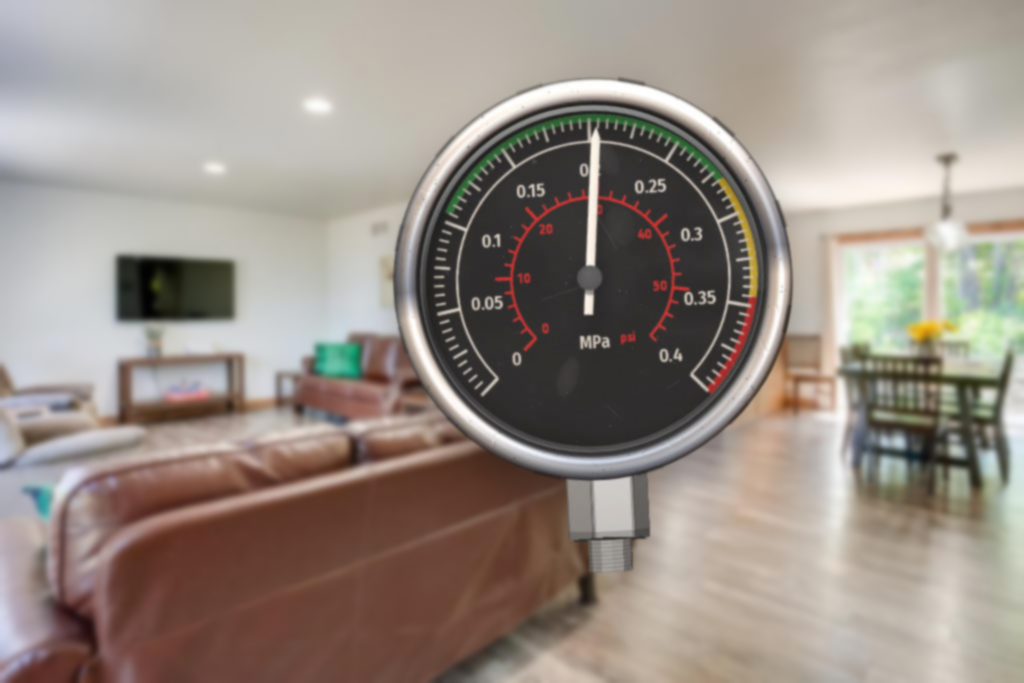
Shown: 0.205 MPa
